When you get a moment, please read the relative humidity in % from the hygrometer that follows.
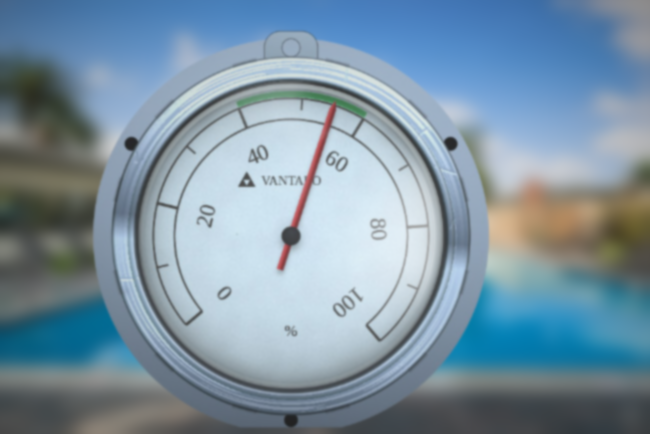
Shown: 55 %
